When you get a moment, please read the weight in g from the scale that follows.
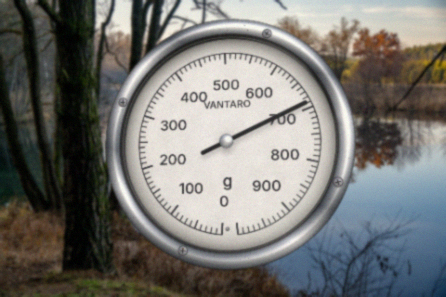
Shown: 690 g
